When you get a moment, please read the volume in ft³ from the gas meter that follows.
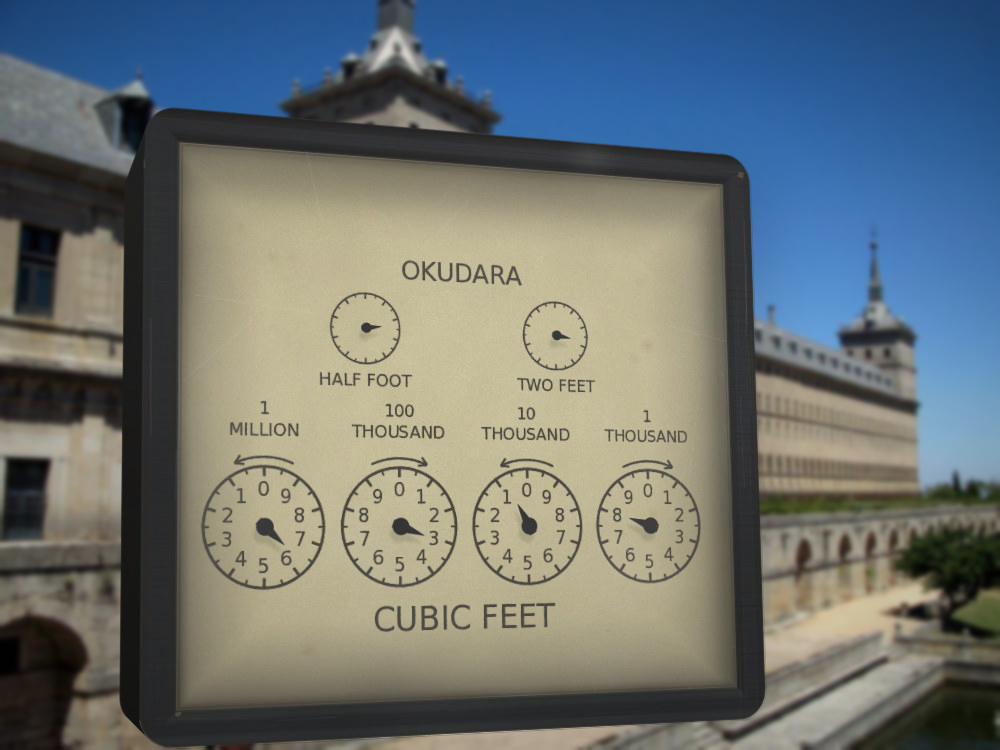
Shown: 630800 ft³
